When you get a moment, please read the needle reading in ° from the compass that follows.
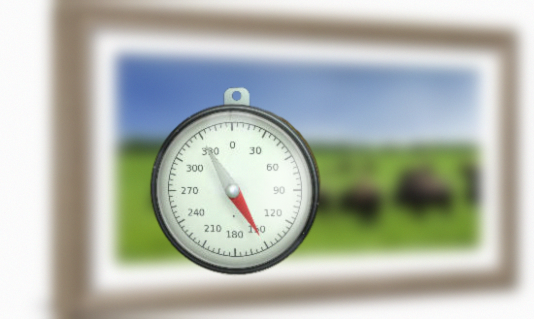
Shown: 150 °
